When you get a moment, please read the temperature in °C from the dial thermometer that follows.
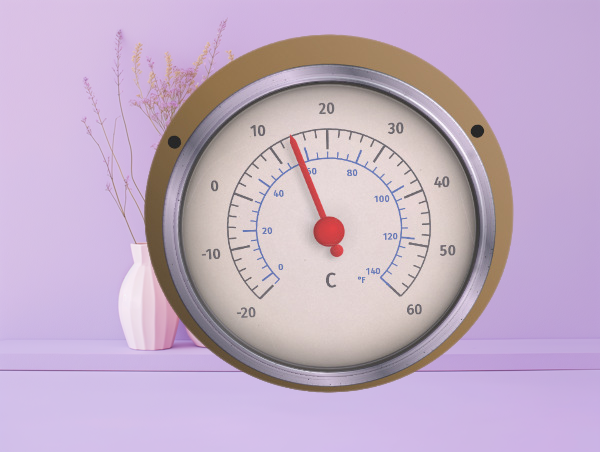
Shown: 14 °C
